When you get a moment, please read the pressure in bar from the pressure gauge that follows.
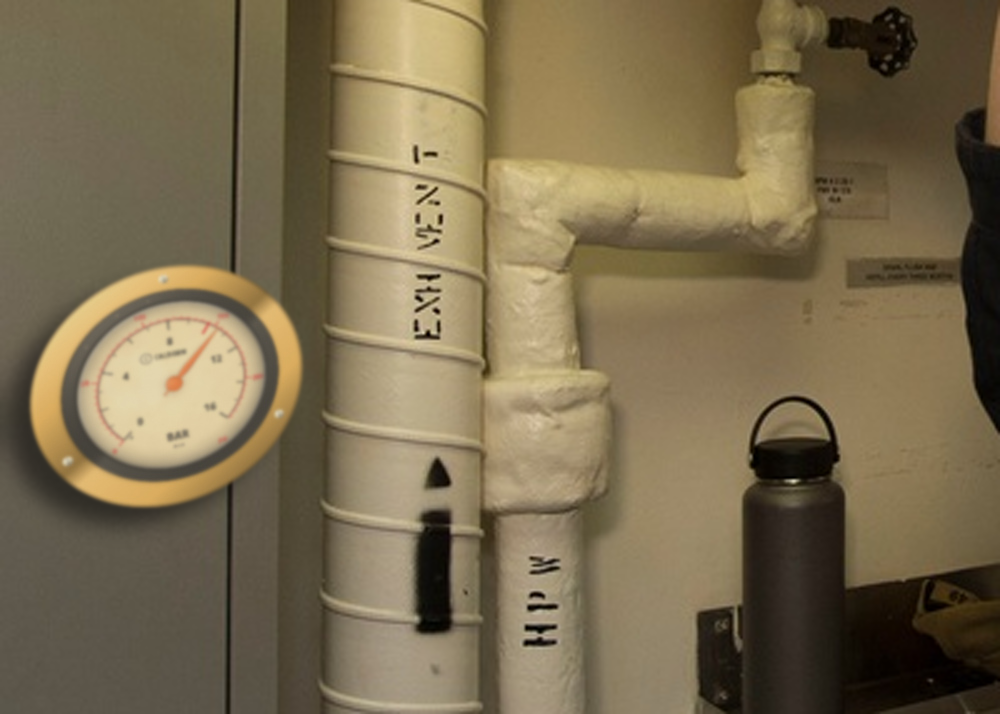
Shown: 10.5 bar
